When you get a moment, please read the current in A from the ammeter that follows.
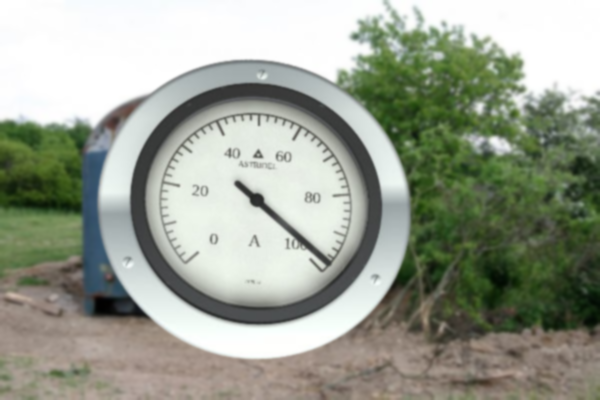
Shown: 98 A
